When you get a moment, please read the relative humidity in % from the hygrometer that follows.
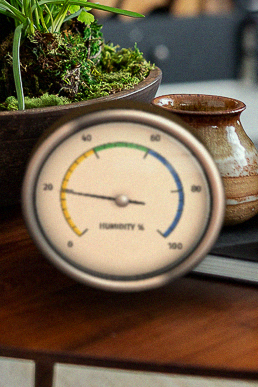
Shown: 20 %
